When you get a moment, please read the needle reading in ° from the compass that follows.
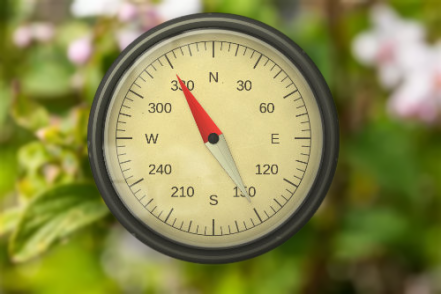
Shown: 330 °
